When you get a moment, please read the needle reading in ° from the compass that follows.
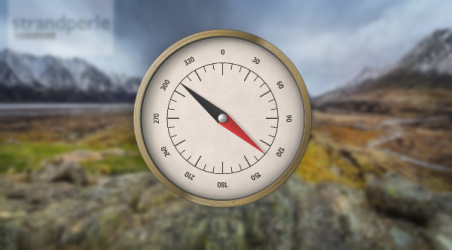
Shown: 130 °
